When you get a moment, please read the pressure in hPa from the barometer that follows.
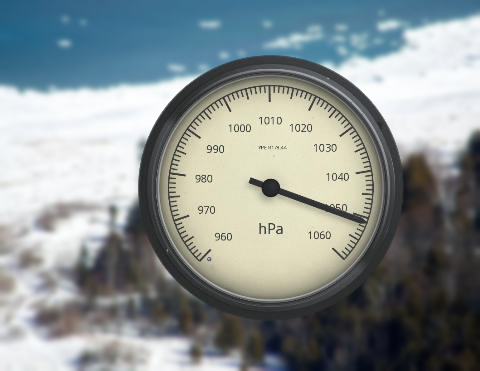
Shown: 1051 hPa
